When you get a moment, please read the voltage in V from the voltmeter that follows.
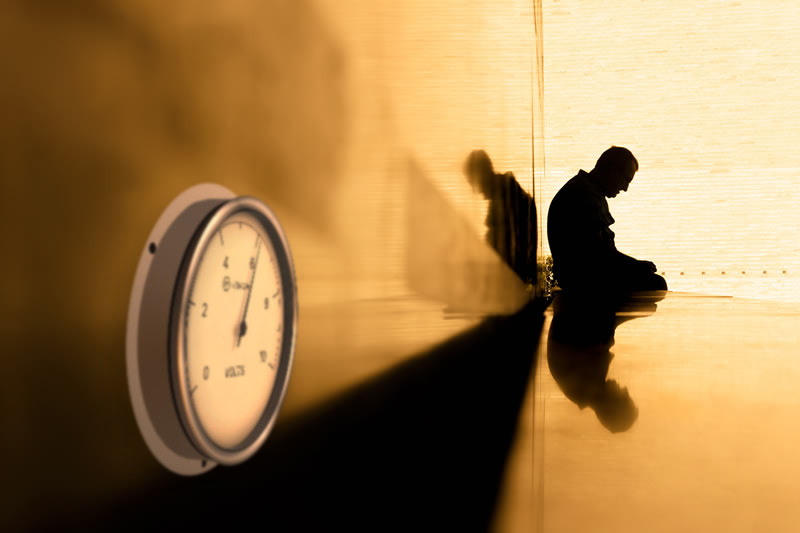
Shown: 6 V
